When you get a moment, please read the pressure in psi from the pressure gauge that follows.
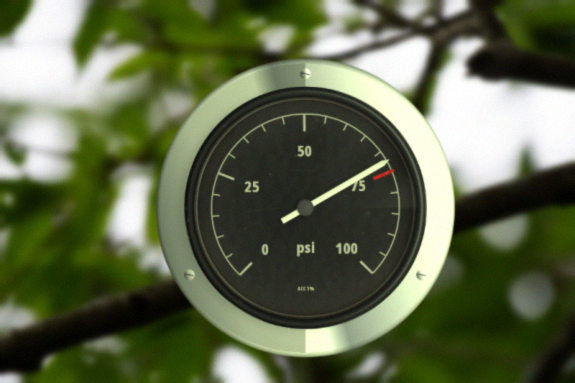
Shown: 72.5 psi
